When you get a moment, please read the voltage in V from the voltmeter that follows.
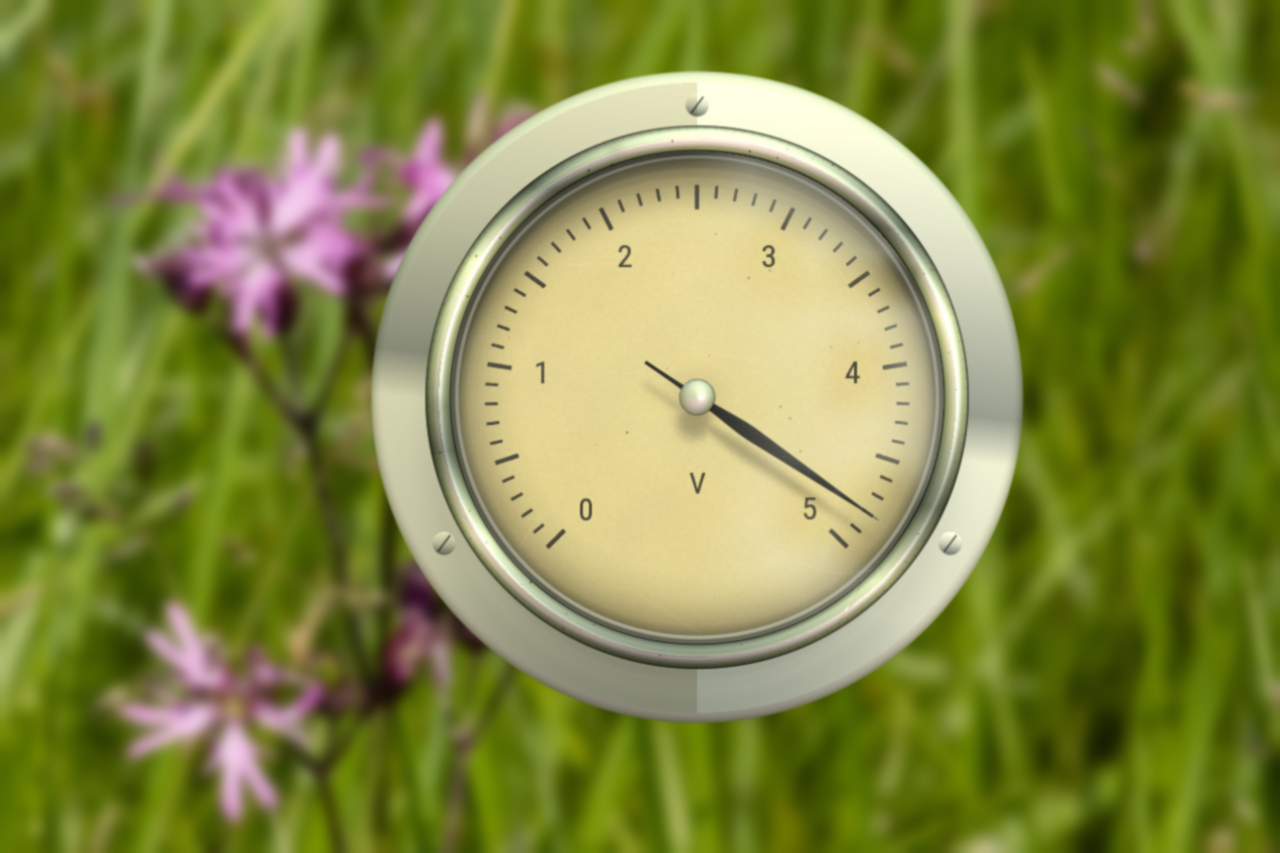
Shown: 4.8 V
